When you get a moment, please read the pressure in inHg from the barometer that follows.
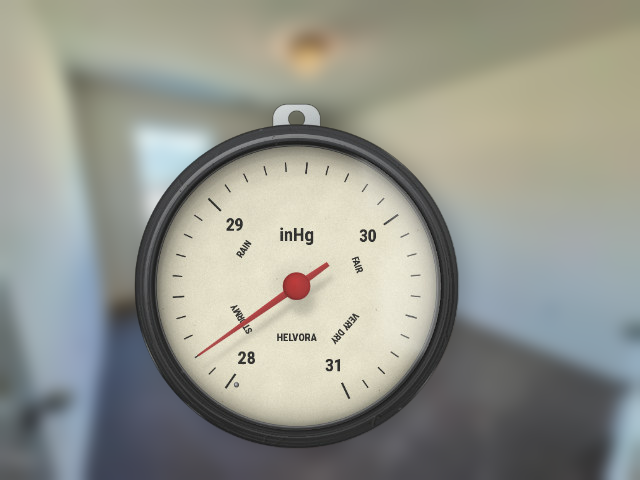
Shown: 28.2 inHg
